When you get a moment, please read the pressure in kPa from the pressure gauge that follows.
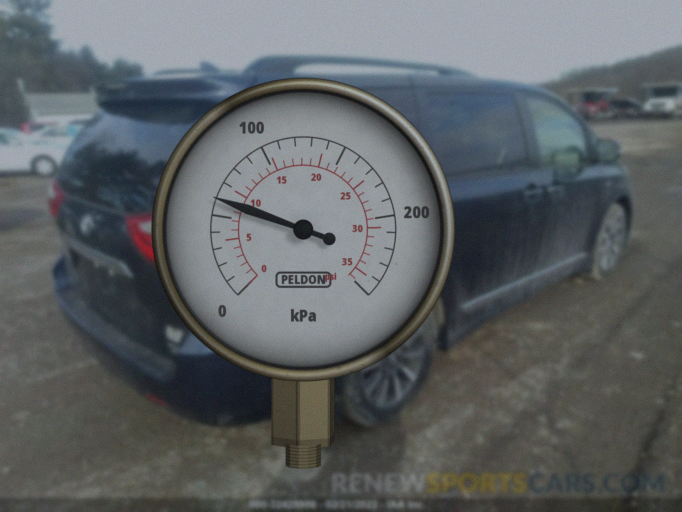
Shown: 60 kPa
